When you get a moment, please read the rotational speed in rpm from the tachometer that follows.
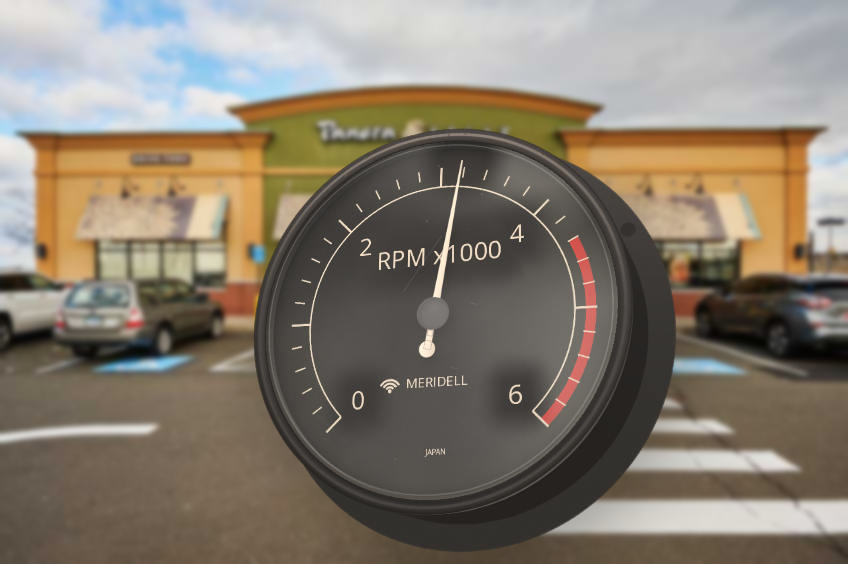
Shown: 3200 rpm
